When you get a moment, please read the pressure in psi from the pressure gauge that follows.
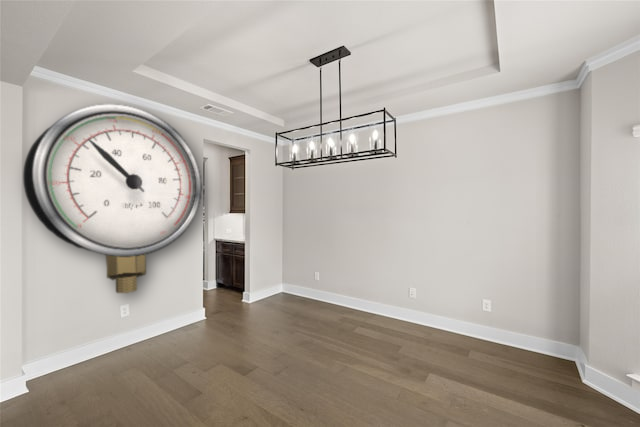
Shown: 32.5 psi
